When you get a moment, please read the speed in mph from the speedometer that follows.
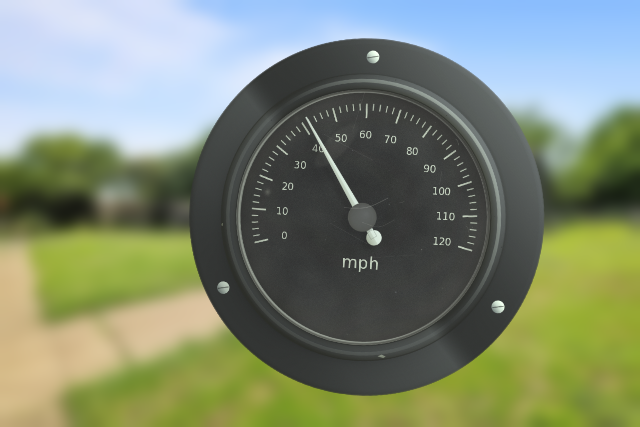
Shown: 42 mph
